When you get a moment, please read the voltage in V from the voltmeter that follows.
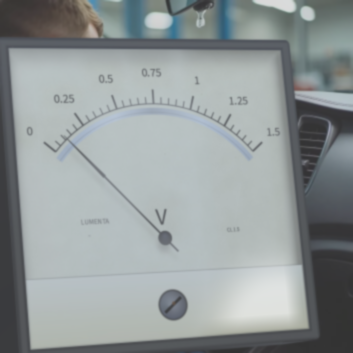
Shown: 0.1 V
